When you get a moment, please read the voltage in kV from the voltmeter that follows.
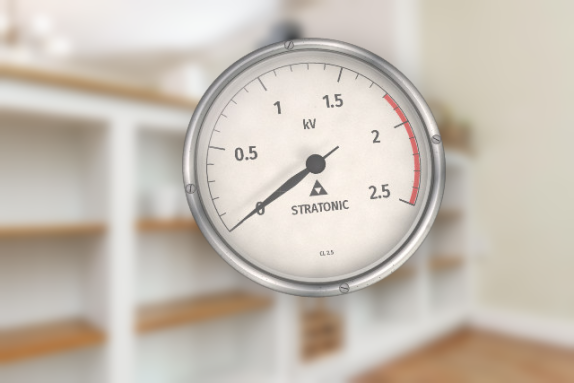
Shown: 0 kV
